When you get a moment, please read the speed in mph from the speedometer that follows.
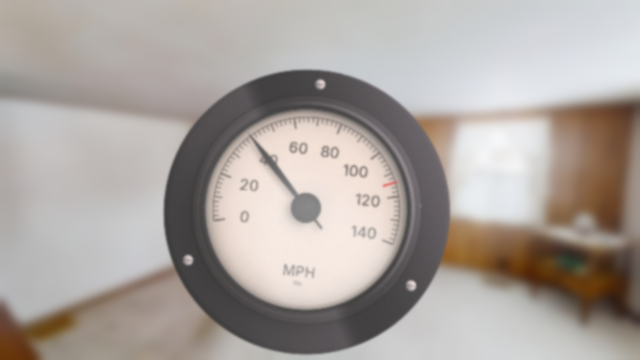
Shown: 40 mph
